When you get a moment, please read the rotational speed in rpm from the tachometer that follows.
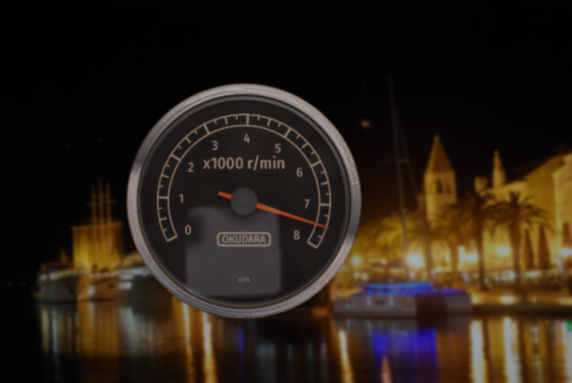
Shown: 7500 rpm
